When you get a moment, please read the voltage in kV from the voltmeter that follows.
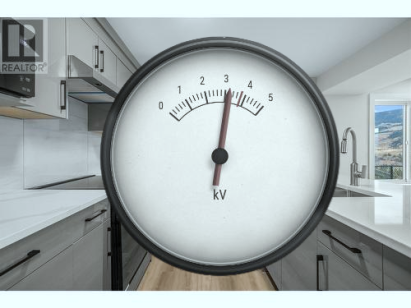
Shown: 3.2 kV
